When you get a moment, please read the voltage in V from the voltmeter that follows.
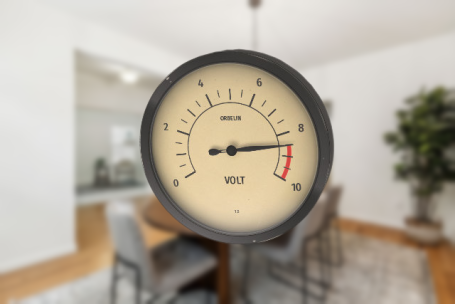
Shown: 8.5 V
